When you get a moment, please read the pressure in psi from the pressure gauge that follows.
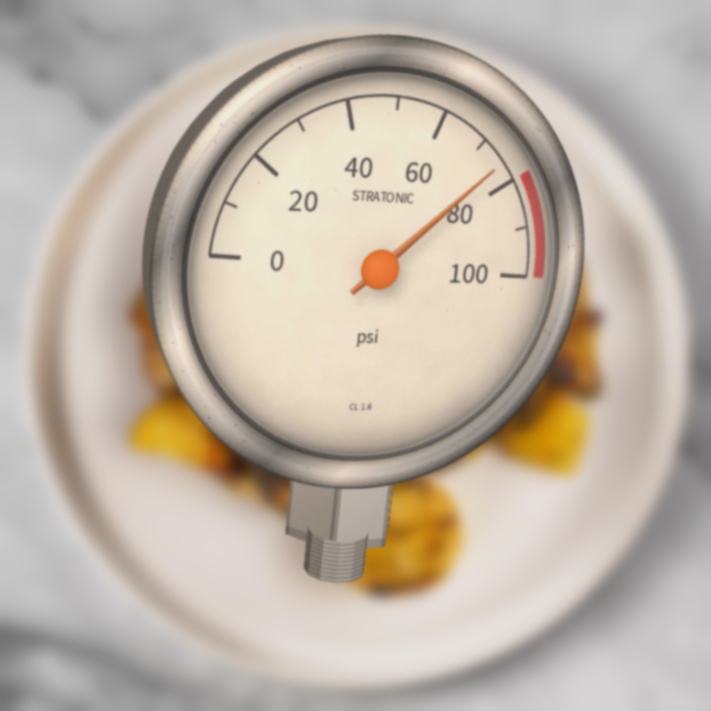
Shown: 75 psi
